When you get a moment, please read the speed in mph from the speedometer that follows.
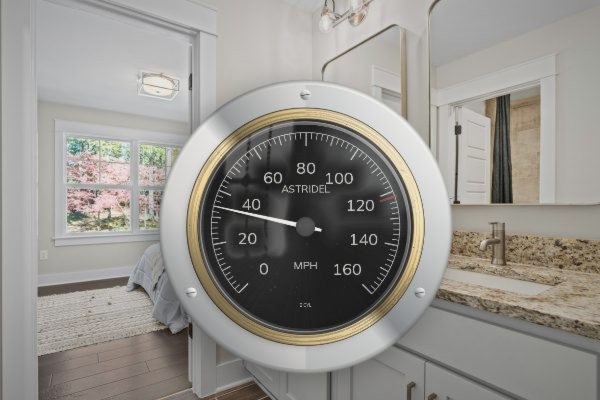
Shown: 34 mph
